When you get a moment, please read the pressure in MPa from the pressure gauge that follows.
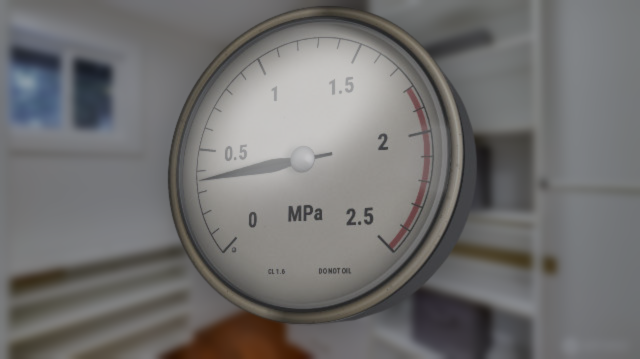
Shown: 0.35 MPa
